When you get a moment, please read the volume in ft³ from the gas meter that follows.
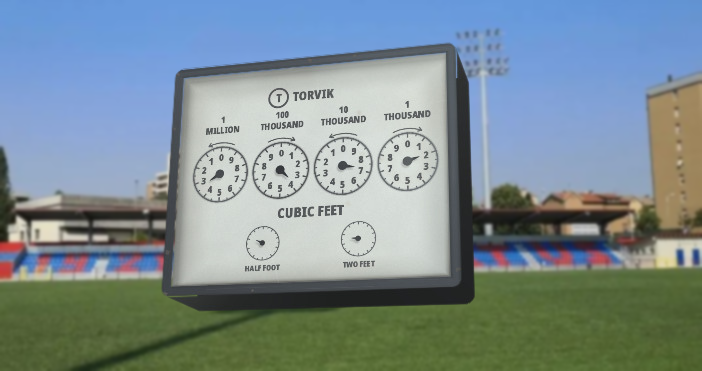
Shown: 337200 ft³
